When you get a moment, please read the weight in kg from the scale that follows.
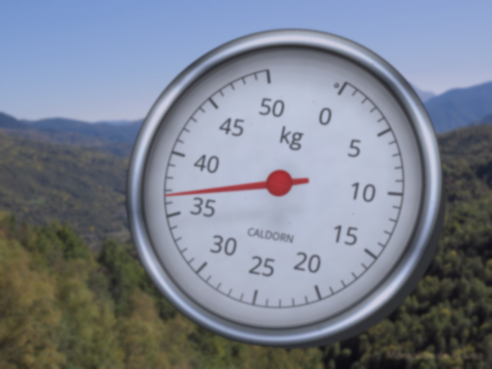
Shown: 36.5 kg
